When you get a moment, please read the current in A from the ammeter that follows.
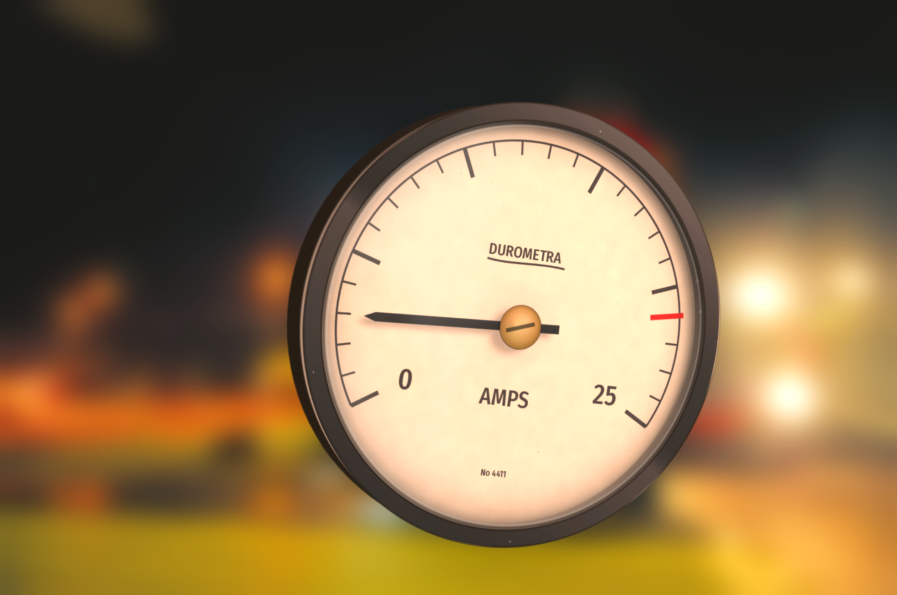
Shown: 3 A
